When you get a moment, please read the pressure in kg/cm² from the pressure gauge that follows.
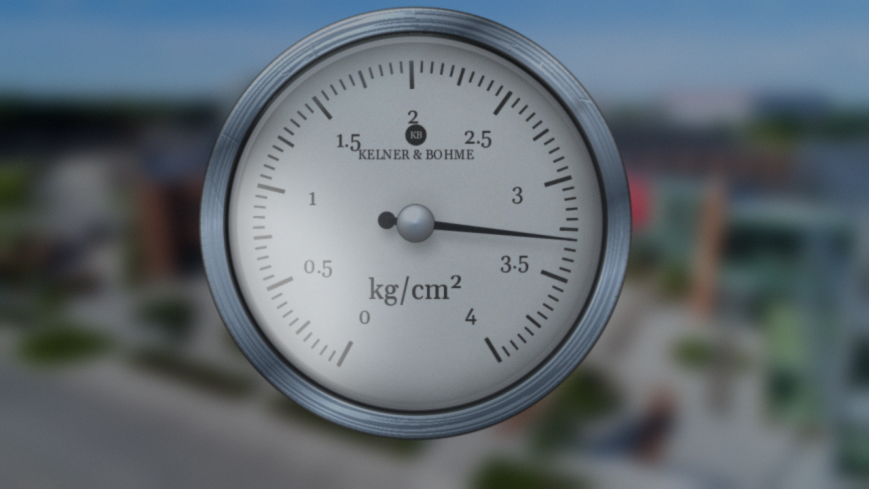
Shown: 3.3 kg/cm²
